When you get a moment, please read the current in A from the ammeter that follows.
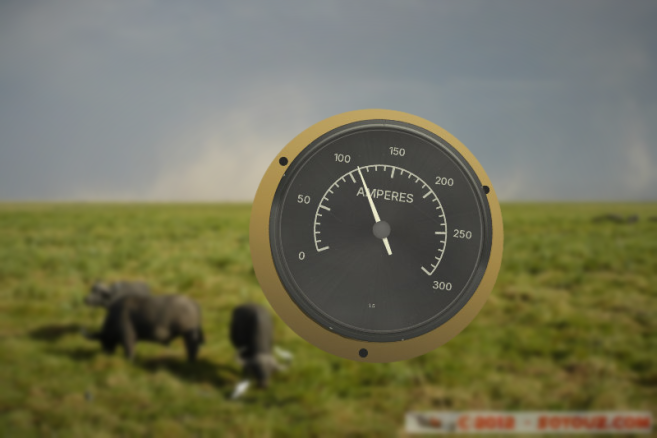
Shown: 110 A
